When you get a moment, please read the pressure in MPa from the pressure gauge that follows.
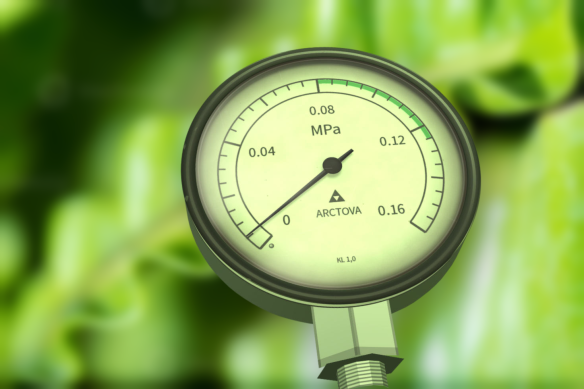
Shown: 0.005 MPa
